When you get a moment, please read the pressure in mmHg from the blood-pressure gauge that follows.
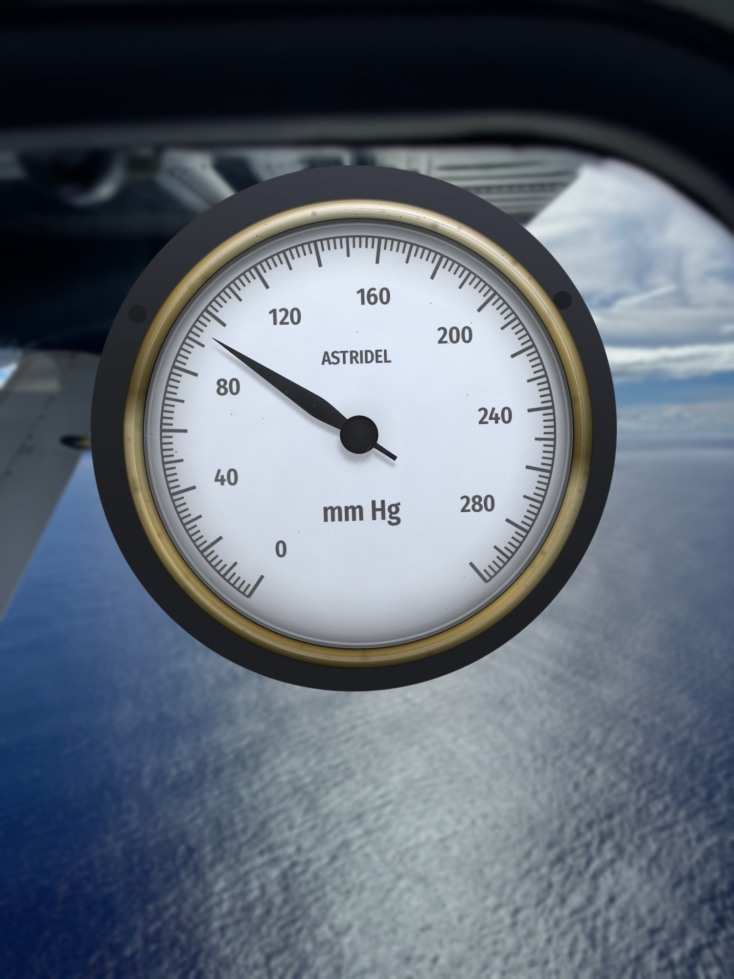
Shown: 94 mmHg
